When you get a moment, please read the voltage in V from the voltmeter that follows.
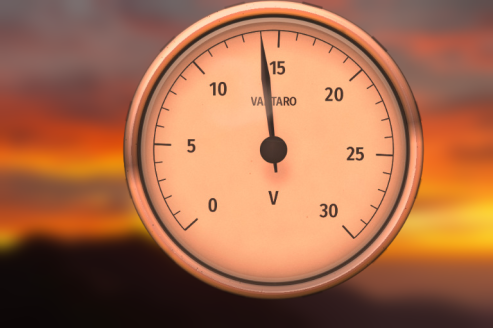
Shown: 14 V
